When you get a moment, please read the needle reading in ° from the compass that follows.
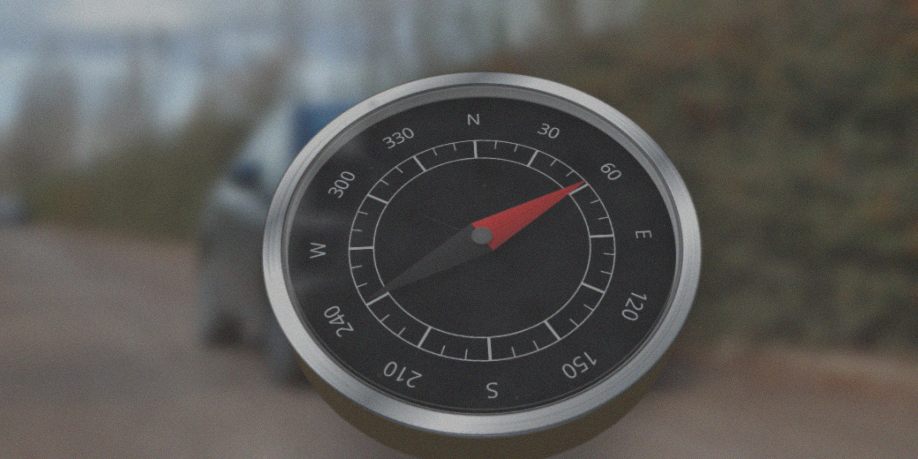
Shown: 60 °
